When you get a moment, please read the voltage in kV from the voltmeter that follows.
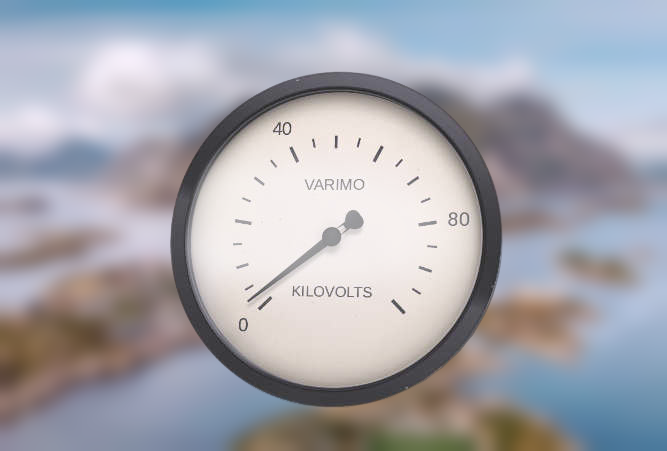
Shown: 2.5 kV
